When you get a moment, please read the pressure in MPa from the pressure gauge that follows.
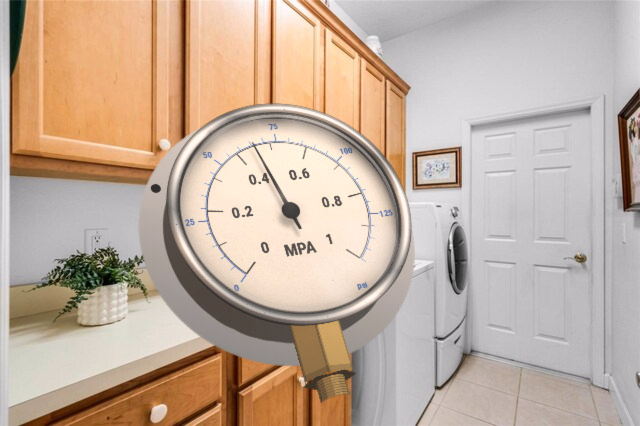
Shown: 0.45 MPa
